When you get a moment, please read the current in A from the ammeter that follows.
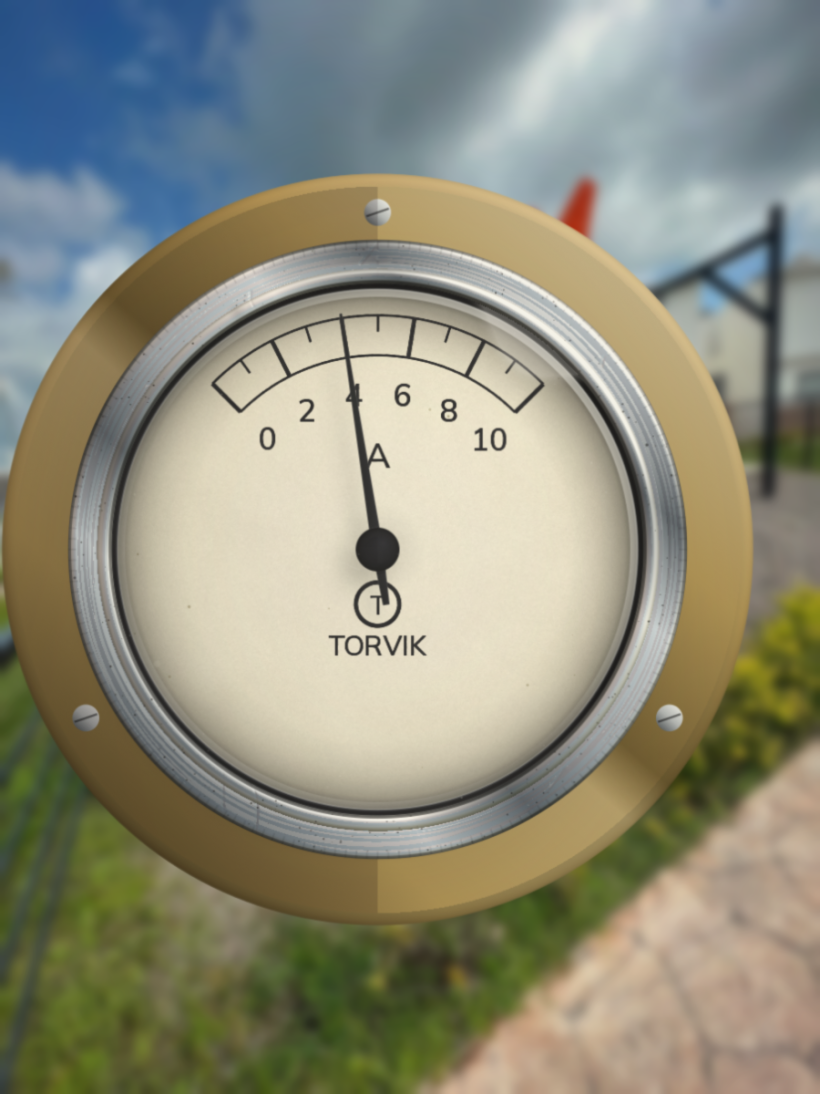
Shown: 4 A
